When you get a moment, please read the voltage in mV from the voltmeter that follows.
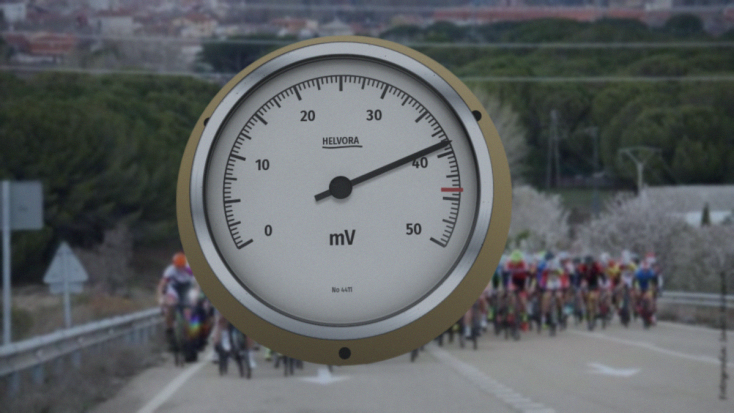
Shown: 39 mV
